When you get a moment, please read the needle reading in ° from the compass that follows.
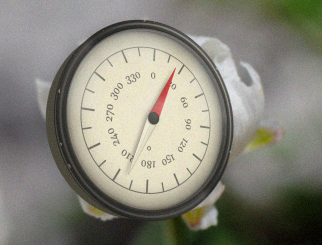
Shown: 22.5 °
